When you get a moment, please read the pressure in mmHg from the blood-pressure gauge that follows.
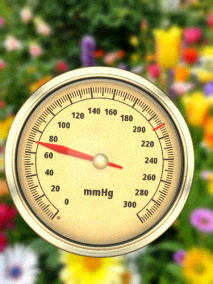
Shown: 70 mmHg
